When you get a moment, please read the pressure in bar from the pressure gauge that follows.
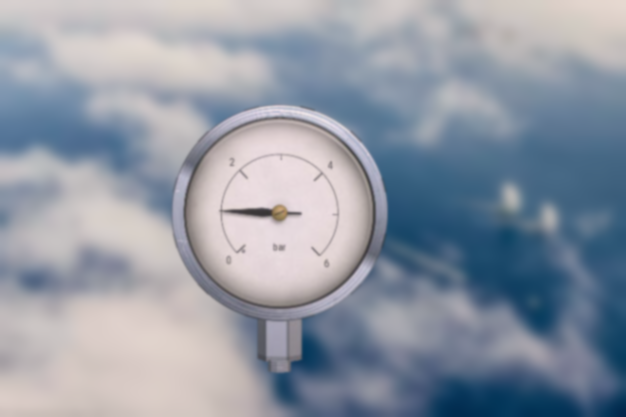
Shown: 1 bar
